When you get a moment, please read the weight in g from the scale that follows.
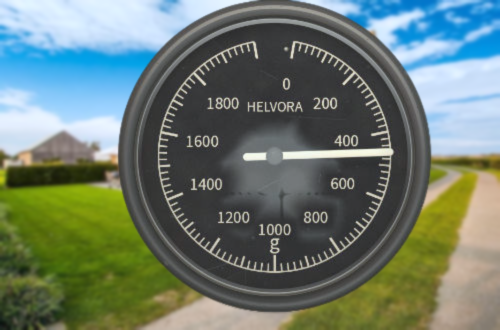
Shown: 460 g
